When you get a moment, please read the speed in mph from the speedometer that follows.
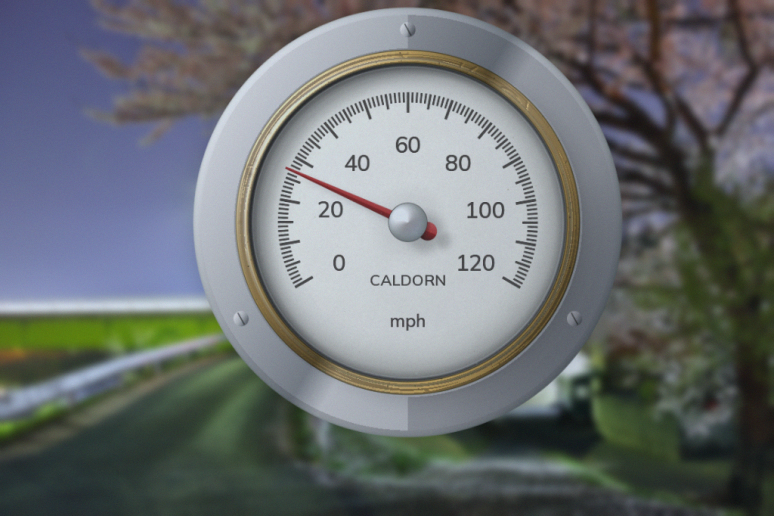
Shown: 27 mph
